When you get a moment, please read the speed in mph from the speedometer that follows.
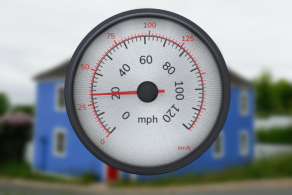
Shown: 20 mph
